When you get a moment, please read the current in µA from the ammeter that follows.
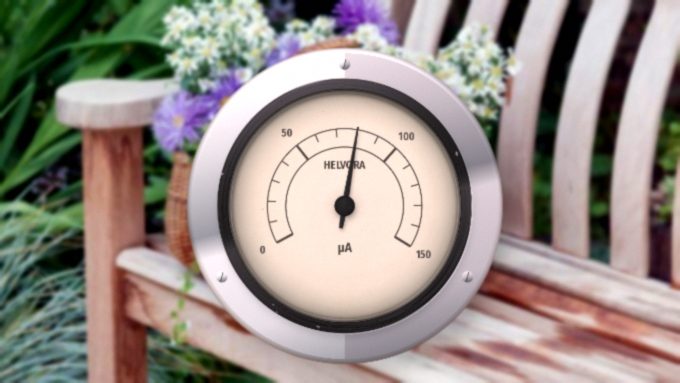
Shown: 80 µA
